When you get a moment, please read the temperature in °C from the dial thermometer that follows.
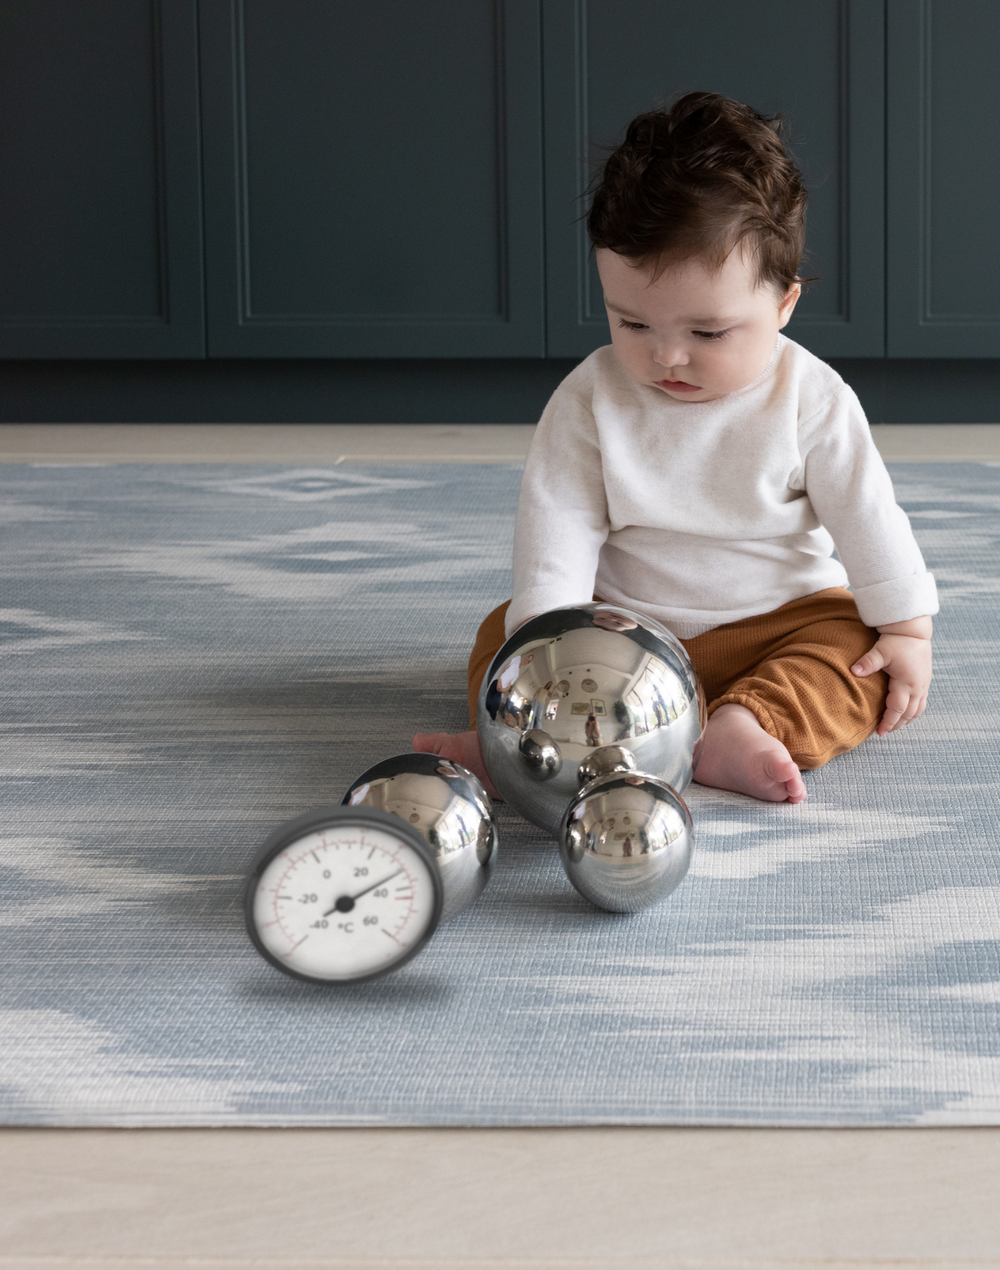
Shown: 32 °C
